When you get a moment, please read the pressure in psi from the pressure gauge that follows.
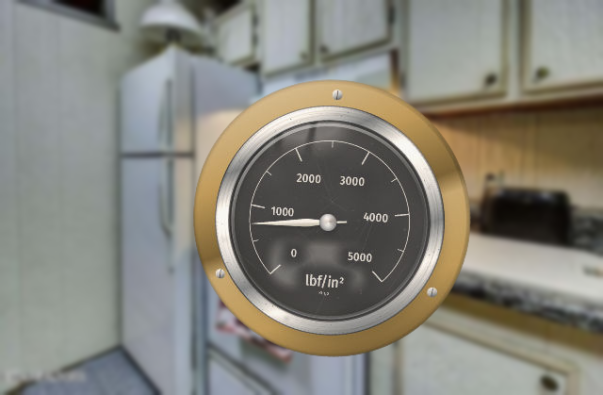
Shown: 750 psi
